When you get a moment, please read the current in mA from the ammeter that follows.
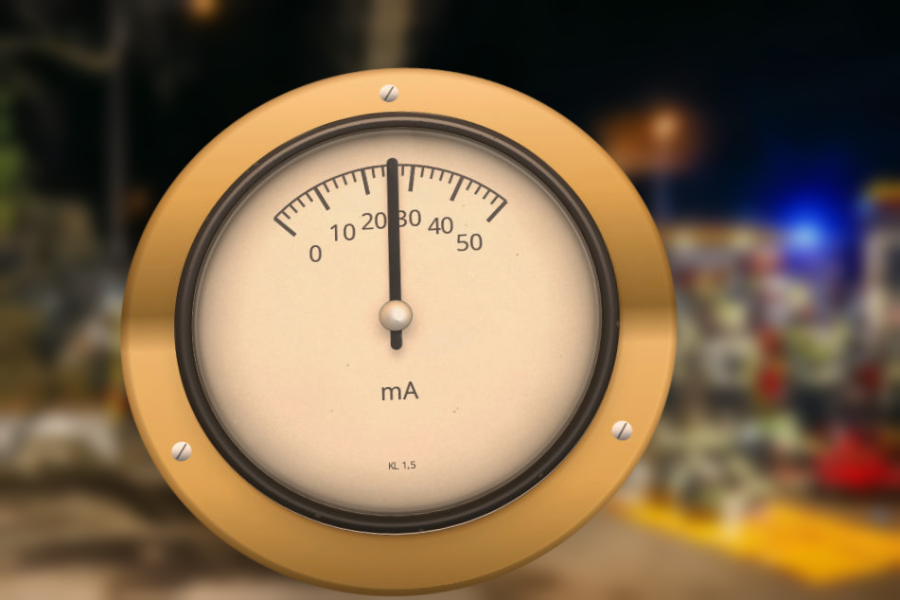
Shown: 26 mA
